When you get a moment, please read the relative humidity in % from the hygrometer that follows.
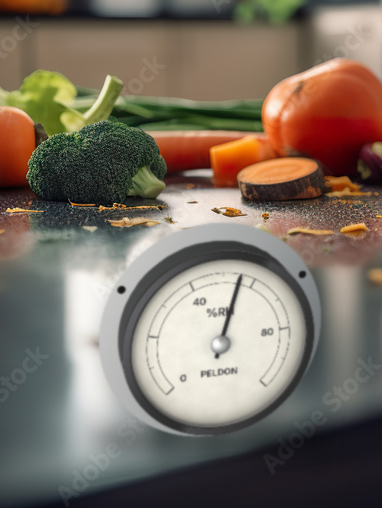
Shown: 55 %
